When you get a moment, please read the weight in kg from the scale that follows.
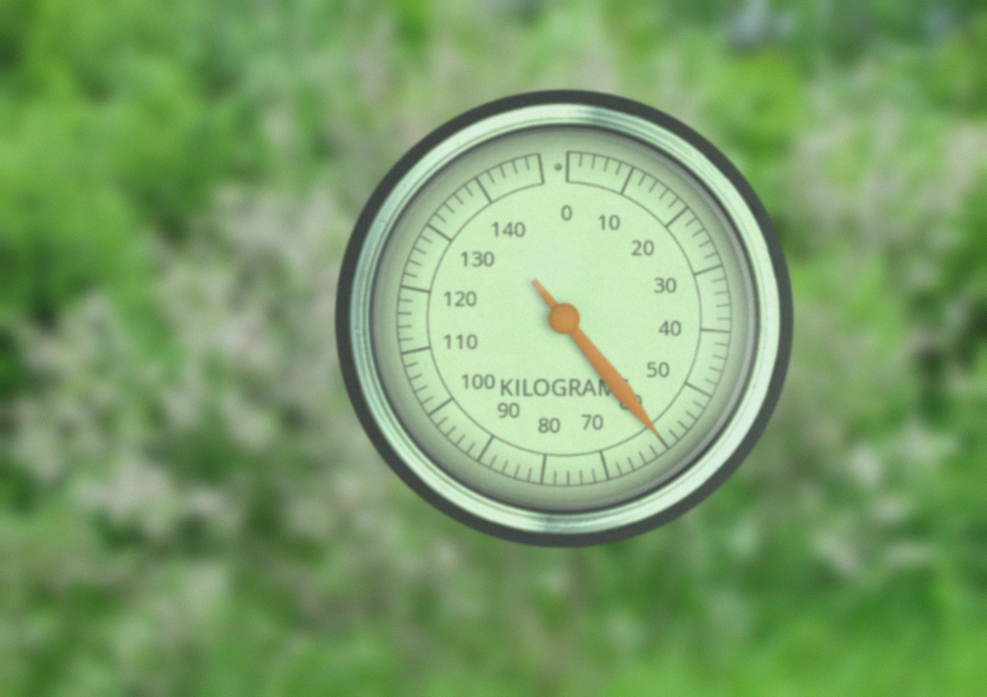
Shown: 60 kg
